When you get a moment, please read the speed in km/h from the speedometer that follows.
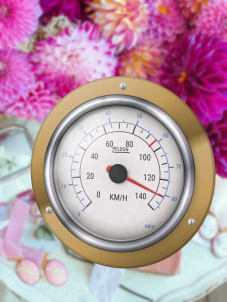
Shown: 130 km/h
